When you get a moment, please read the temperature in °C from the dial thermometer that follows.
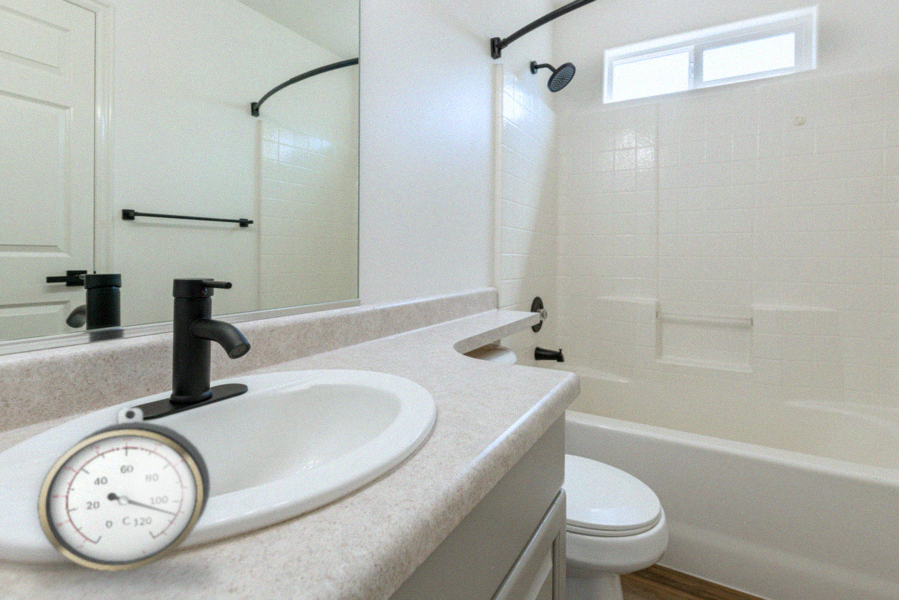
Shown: 105 °C
